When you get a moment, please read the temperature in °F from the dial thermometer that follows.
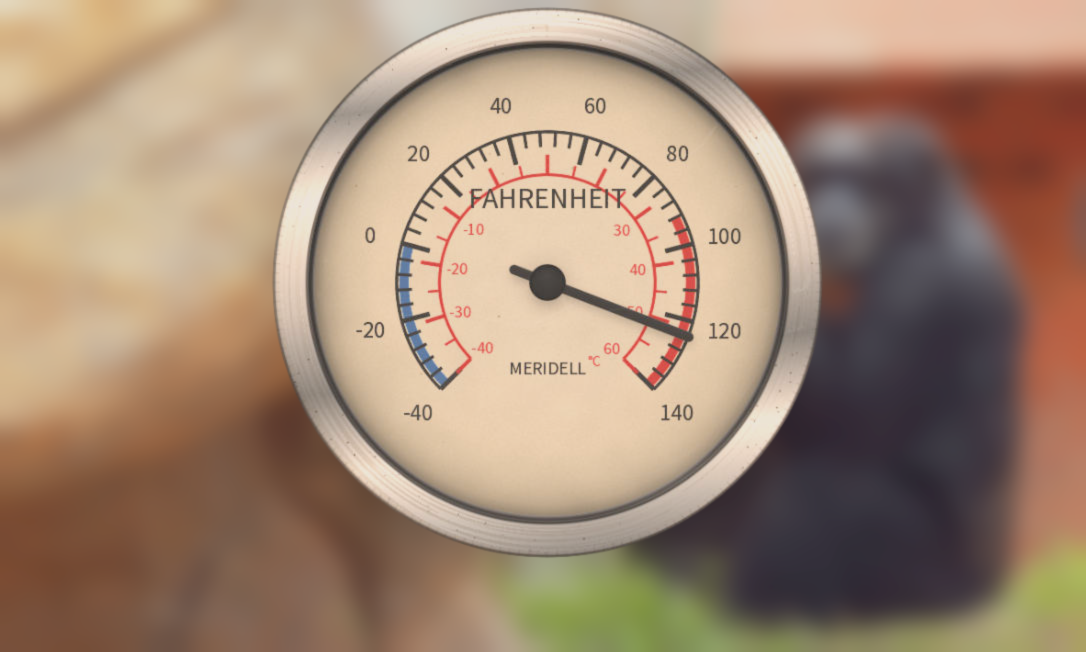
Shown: 124 °F
